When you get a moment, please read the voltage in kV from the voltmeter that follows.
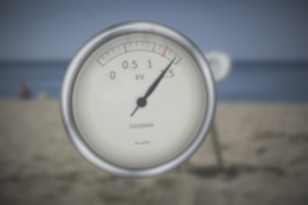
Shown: 1.4 kV
